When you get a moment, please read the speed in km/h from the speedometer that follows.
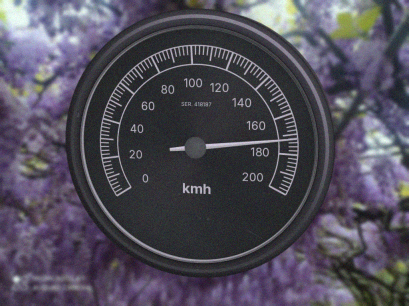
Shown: 172 km/h
